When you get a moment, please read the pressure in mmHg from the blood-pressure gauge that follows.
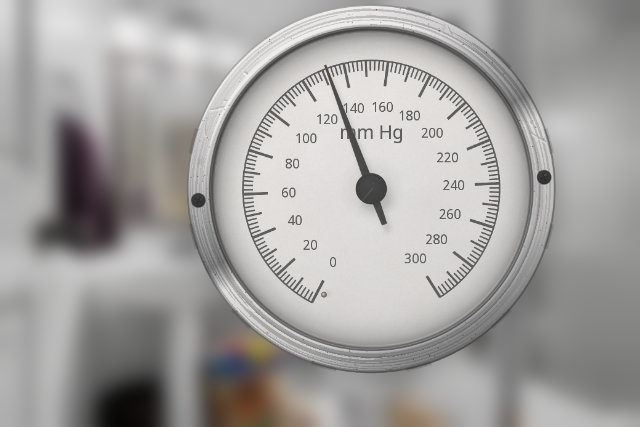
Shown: 132 mmHg
